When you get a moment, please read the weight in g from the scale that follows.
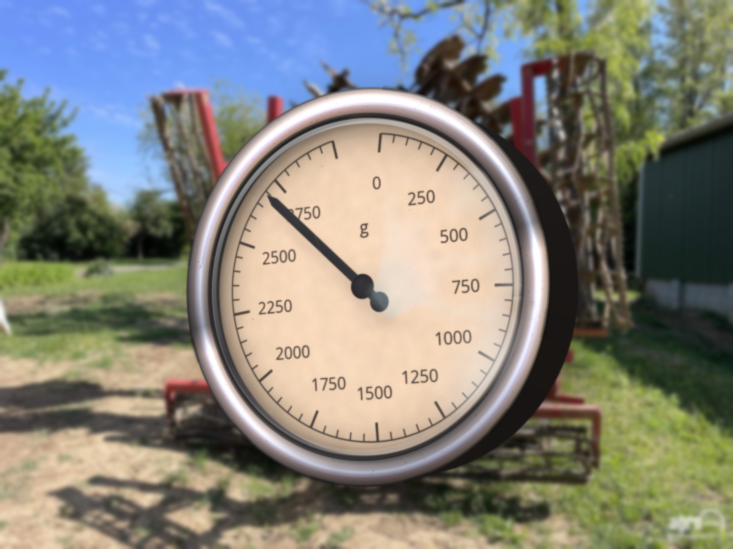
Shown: 2700 g
